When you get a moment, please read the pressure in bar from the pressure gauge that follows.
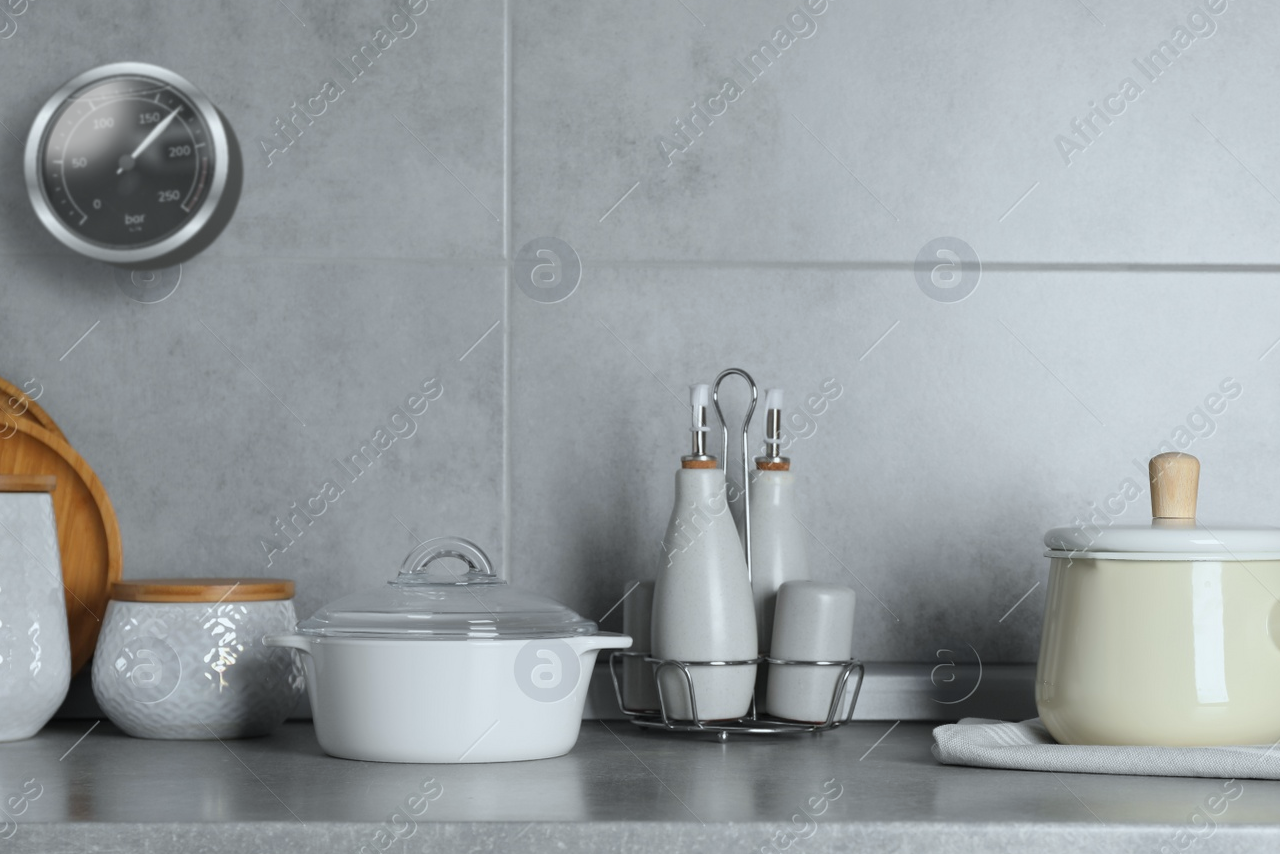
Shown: 170 bar
